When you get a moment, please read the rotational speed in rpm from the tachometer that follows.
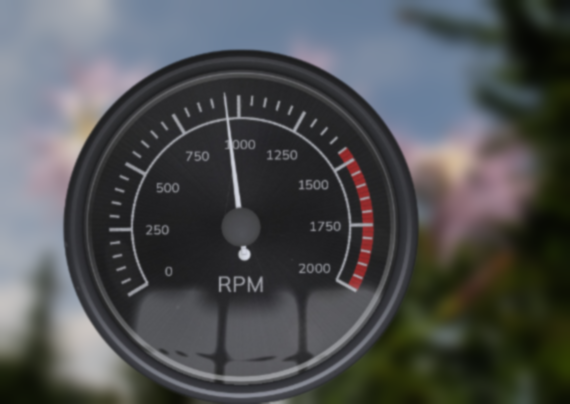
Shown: 950 rpm
